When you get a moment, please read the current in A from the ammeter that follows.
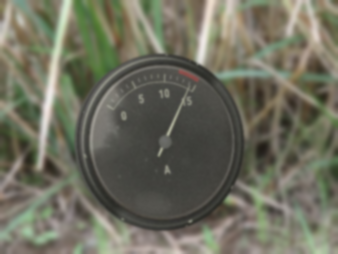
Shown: 14 A
